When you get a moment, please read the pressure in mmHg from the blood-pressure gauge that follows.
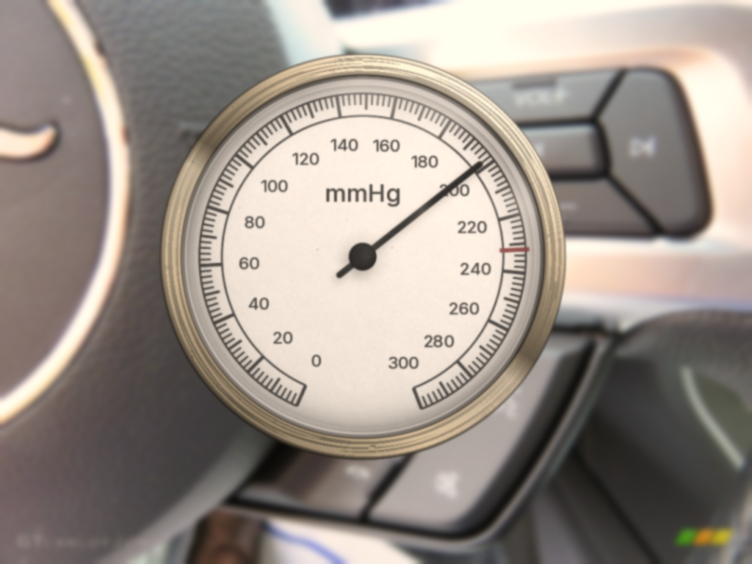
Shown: 198 mmHg
